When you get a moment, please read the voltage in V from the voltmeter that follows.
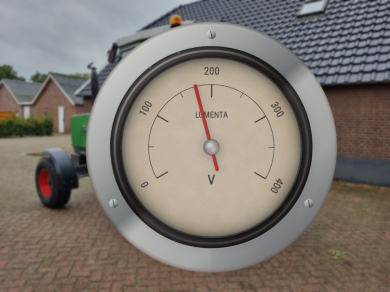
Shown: 175 V
